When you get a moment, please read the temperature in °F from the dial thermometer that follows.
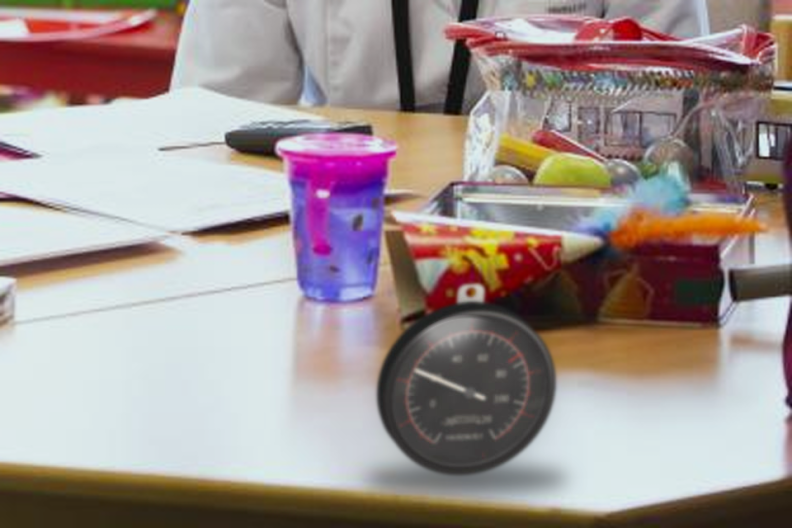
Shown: 20 °F
